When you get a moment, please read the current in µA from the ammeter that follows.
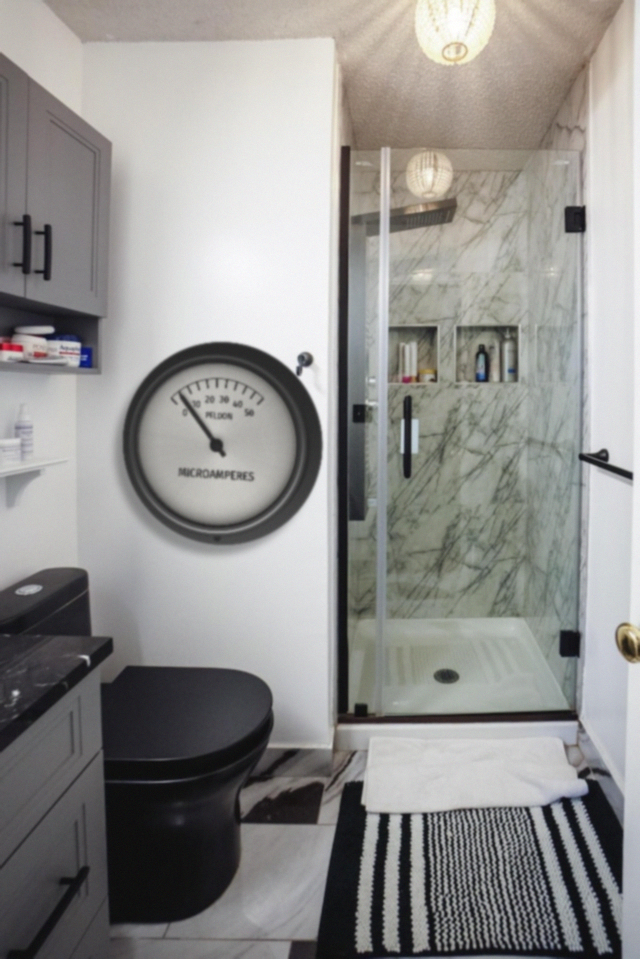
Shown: 5 µA
